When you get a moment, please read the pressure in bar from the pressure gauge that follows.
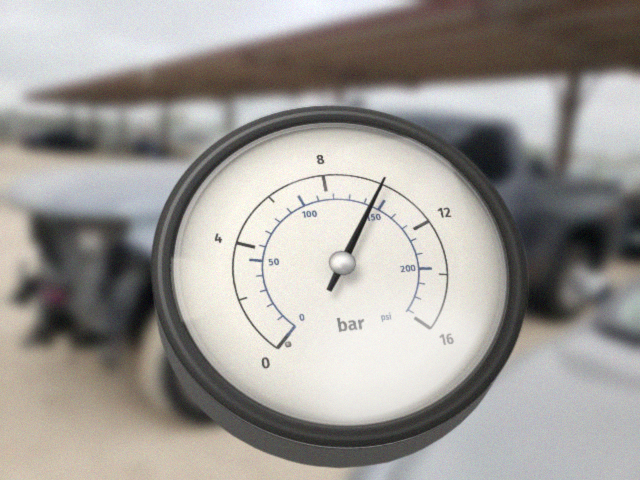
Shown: 10 bar
